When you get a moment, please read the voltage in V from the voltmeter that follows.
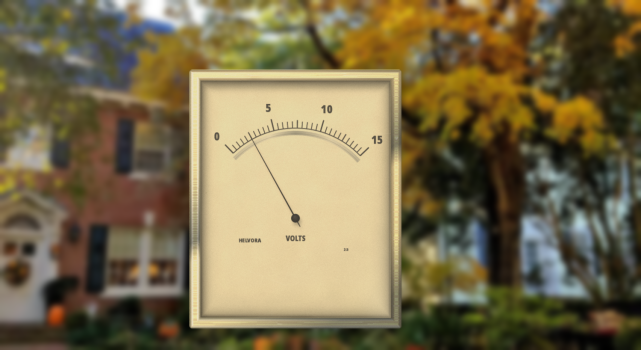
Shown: 2.5 V
